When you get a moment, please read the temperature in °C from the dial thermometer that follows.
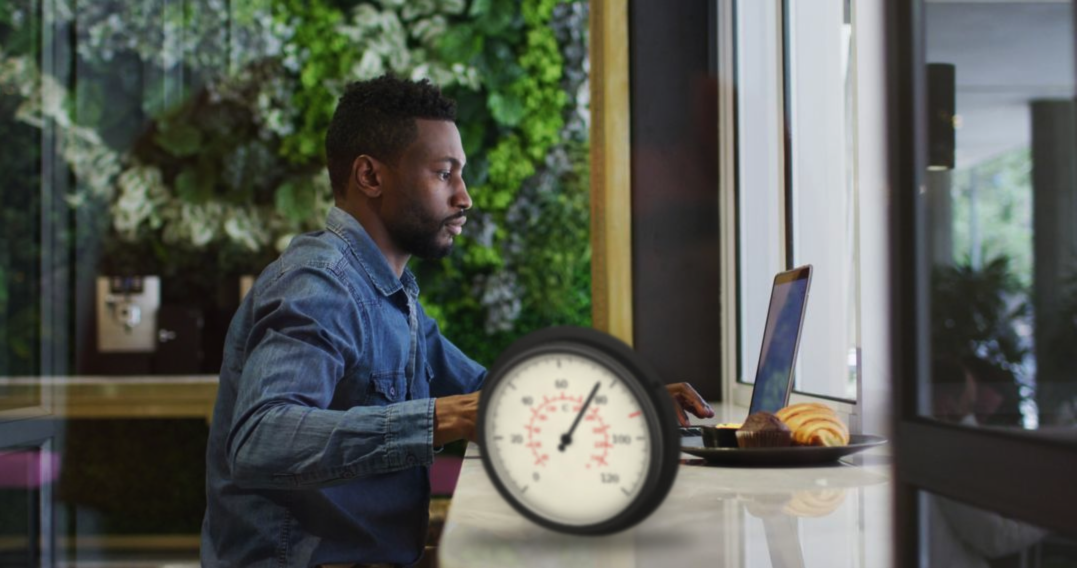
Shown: 76 °C
